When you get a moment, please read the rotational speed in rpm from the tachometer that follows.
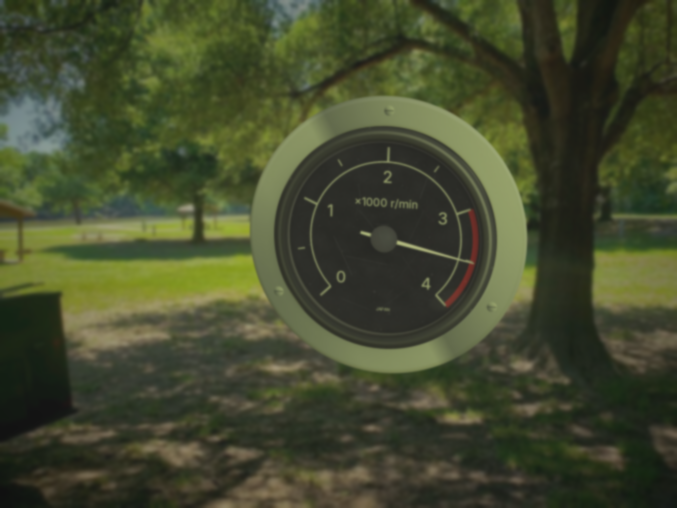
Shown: 3500 rpm
